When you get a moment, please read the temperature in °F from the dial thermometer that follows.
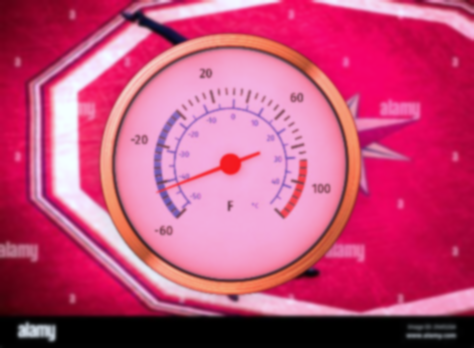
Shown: -44 °F
